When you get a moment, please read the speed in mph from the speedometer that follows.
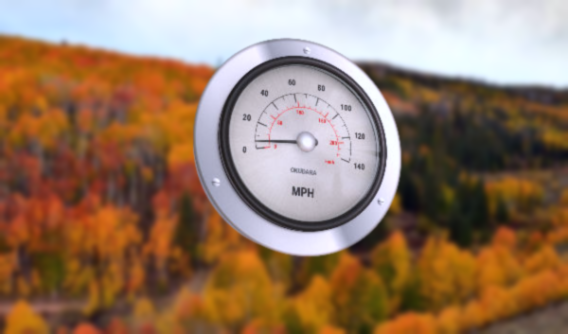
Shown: 5 mph
